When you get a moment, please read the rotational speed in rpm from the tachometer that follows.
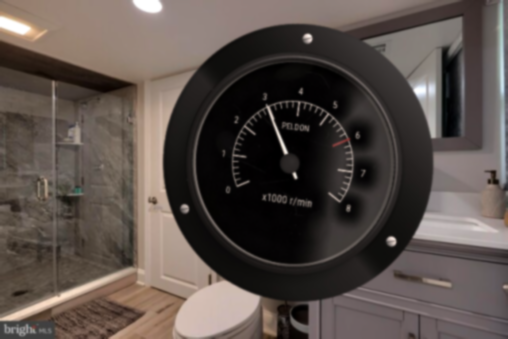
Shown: 3000 rpm
